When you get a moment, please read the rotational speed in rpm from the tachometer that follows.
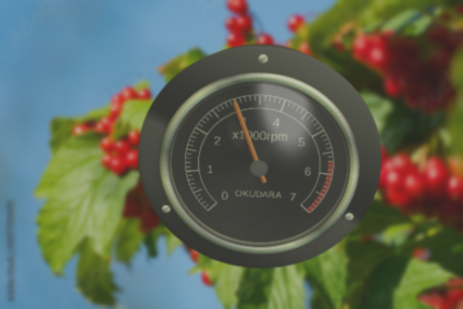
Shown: 3000 rpm
